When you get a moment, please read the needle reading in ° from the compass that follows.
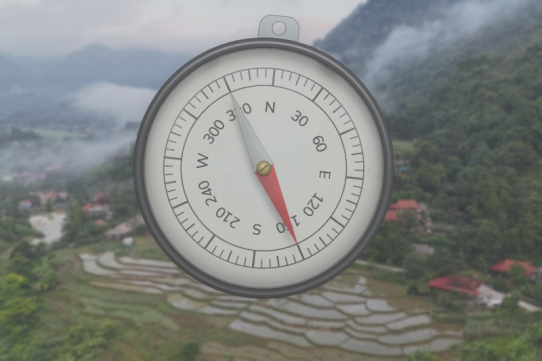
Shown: 150 °
